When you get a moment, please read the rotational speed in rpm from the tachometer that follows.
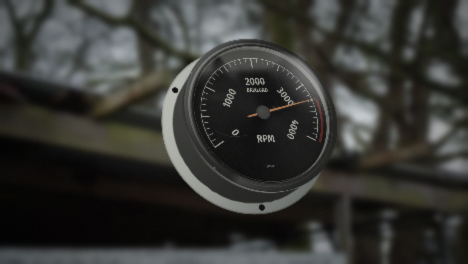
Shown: 3300 rpm
